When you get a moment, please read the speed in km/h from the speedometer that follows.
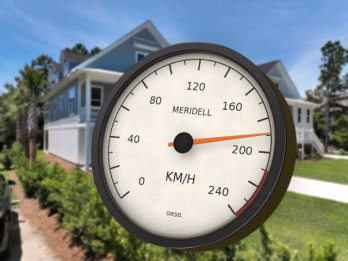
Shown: 190 km/h
